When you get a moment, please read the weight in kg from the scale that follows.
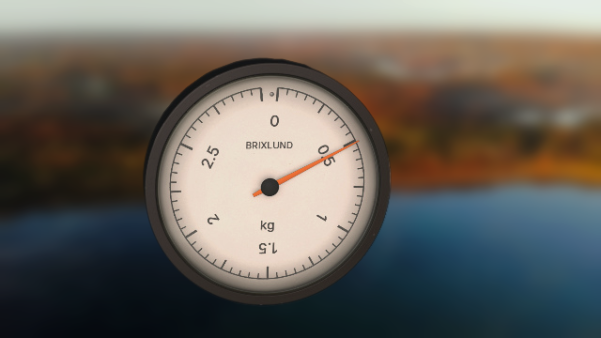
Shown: 0.5 kg
